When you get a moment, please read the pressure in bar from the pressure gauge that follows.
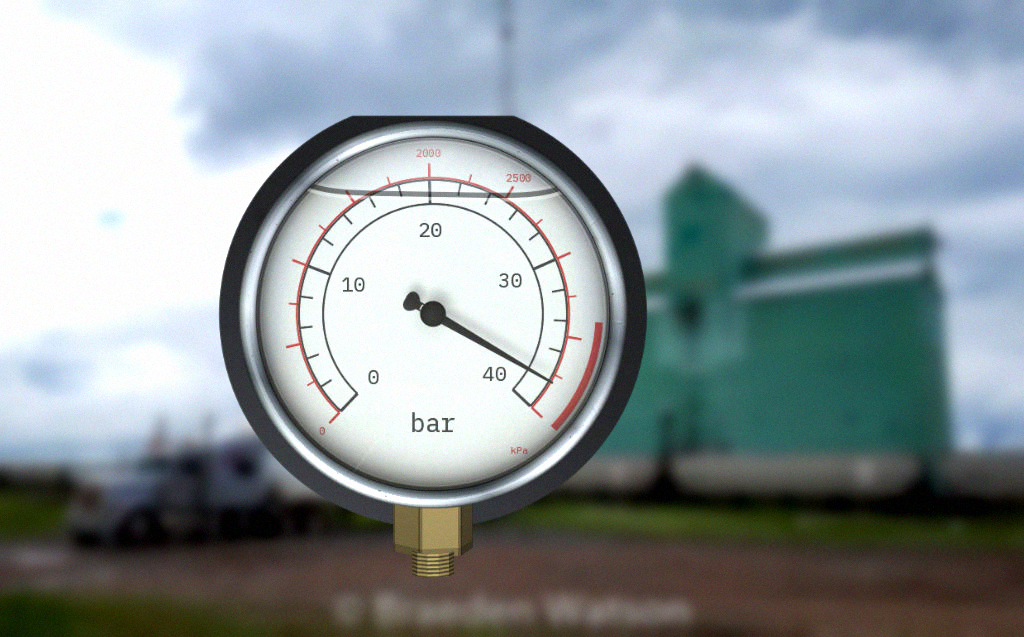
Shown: 38 bar
